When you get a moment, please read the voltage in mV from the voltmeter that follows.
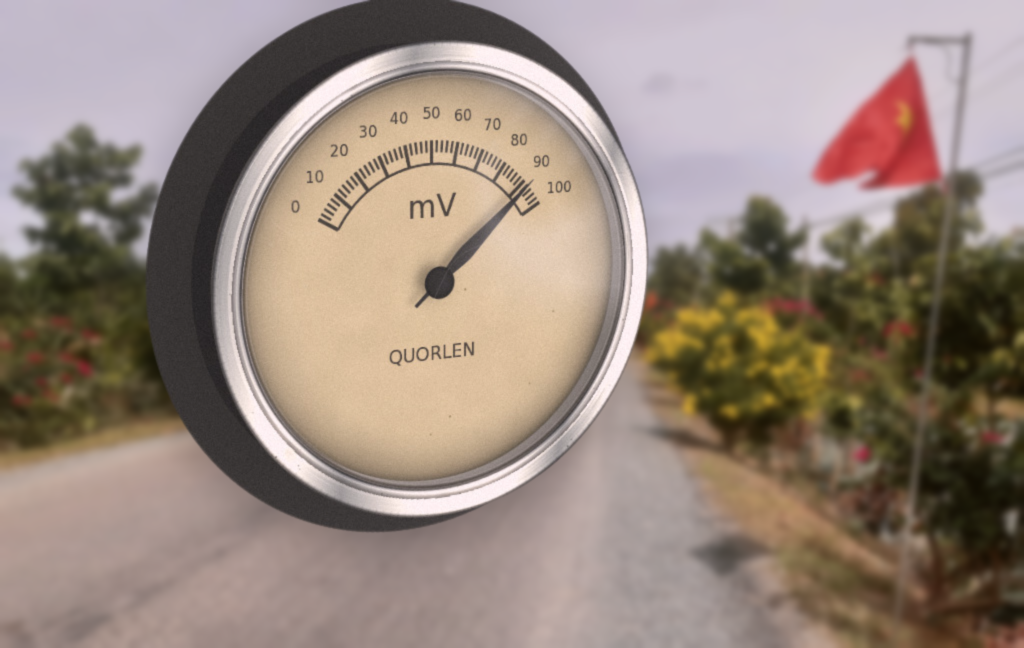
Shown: 90 mV
